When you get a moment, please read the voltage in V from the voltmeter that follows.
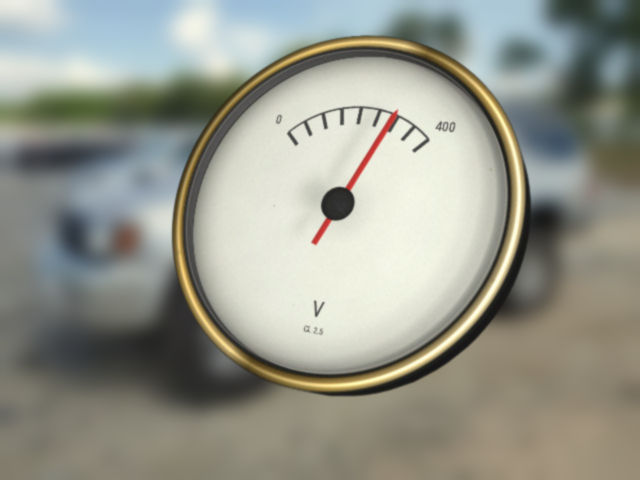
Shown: 300 V
